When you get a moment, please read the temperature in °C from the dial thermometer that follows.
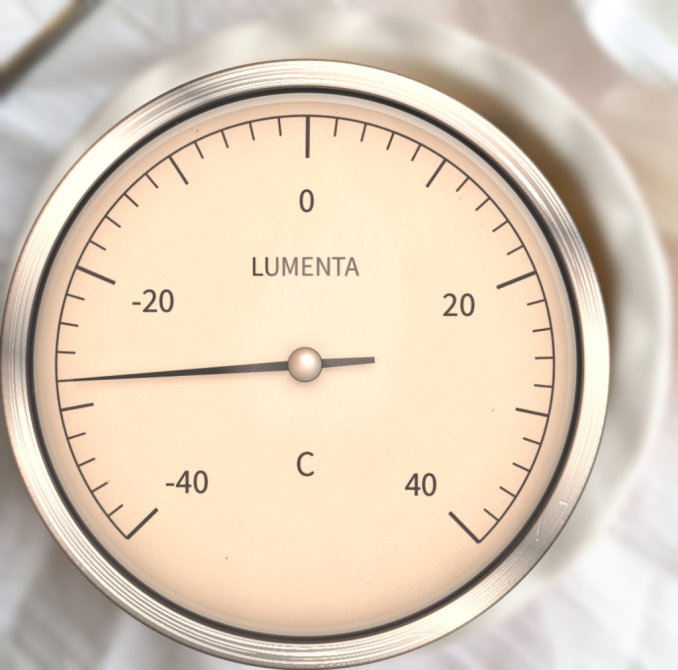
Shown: -28 °C
